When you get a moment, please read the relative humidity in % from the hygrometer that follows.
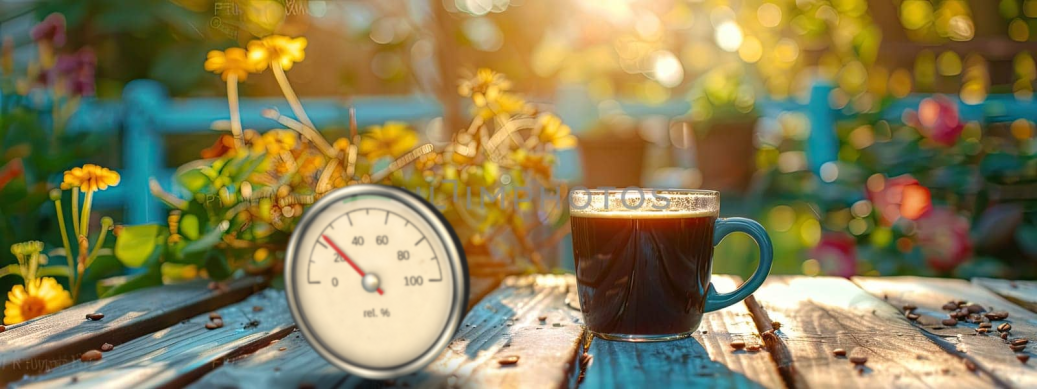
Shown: 25 %
